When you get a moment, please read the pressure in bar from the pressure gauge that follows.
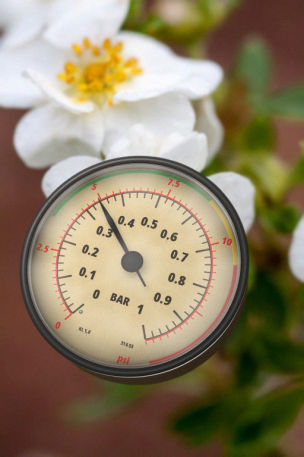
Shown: 0.34 bar
